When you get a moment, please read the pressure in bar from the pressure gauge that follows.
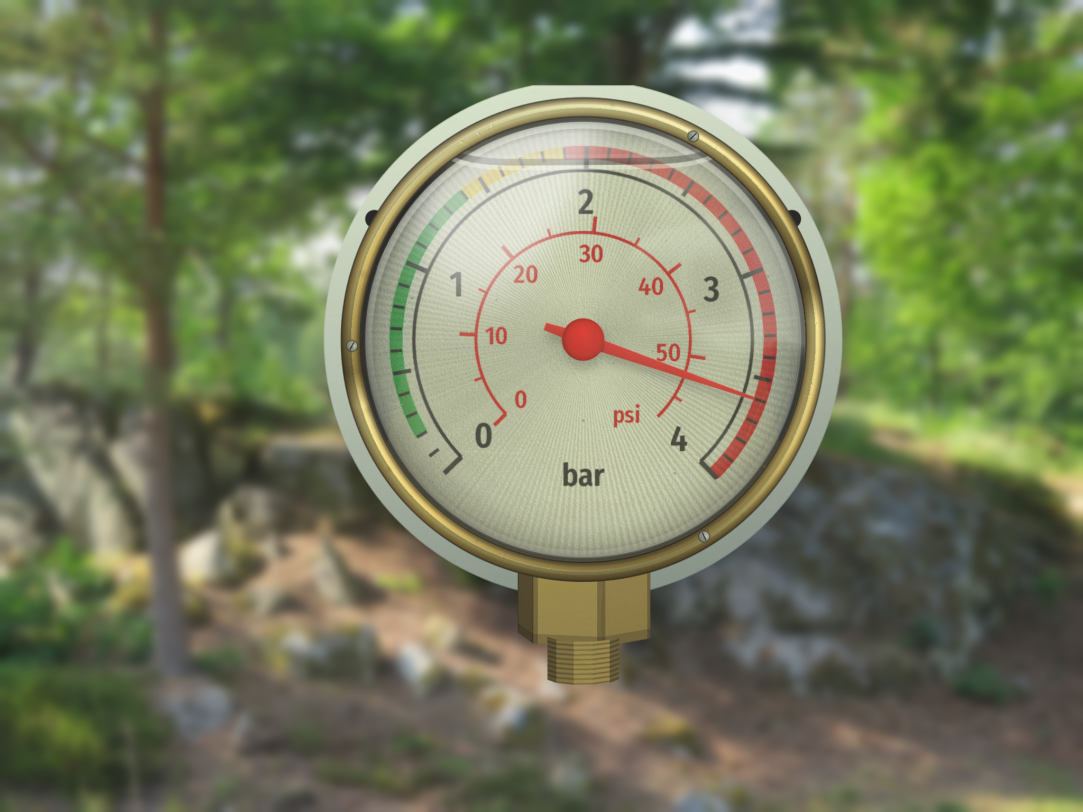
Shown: 3.6 bar
